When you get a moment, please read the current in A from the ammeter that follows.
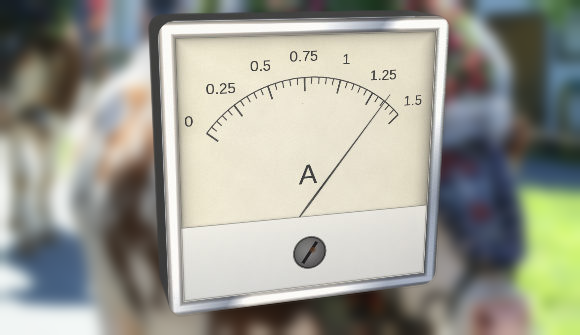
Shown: 1.35 A
